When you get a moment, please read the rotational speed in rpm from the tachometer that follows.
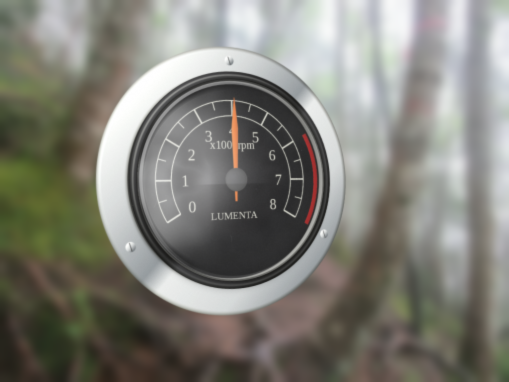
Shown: 4000 rpm
